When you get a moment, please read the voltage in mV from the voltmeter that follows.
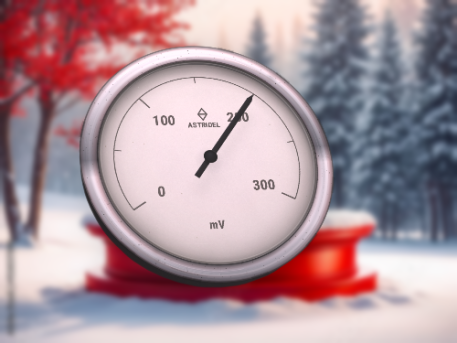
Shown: 200 mV
